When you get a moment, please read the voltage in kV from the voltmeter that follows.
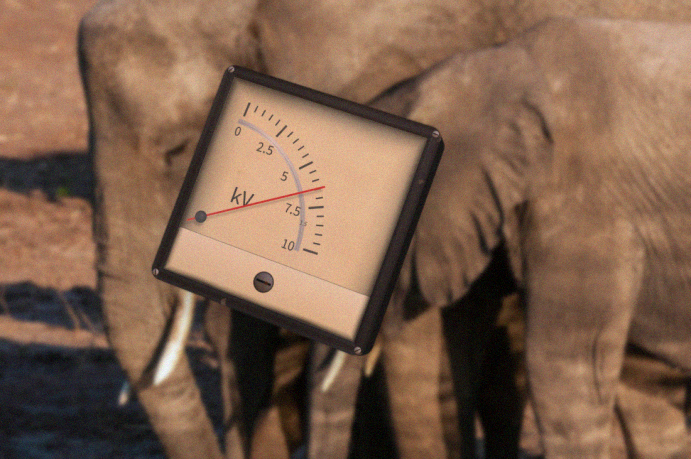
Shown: 6.5 kV
